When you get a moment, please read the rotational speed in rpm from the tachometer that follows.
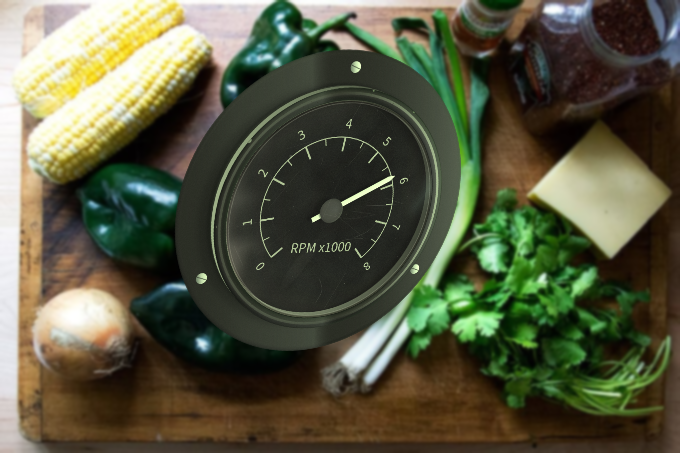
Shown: 5750 rpm
